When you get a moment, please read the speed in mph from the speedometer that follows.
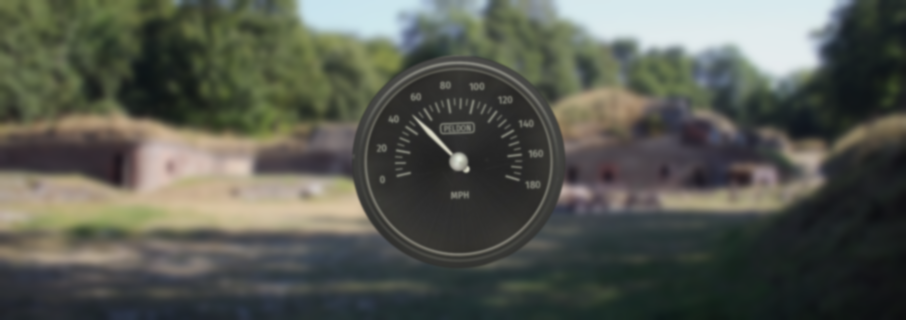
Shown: 50 mph
